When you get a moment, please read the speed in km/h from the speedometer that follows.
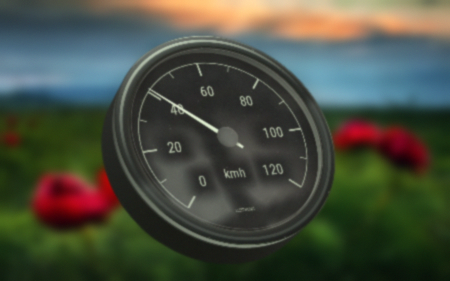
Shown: 40 km/h
